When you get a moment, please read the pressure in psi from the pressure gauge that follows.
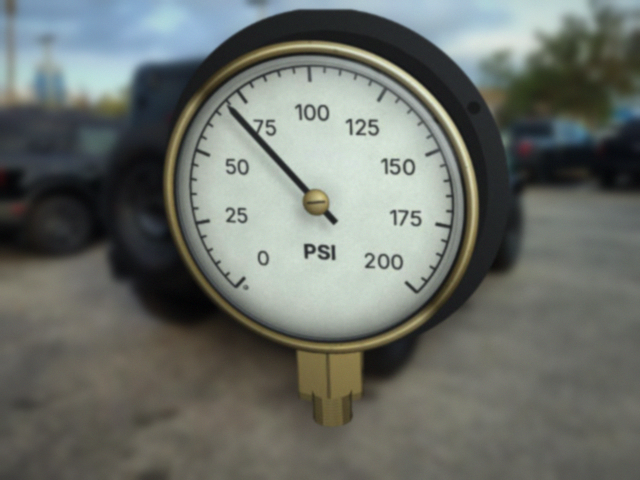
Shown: 70 psi
